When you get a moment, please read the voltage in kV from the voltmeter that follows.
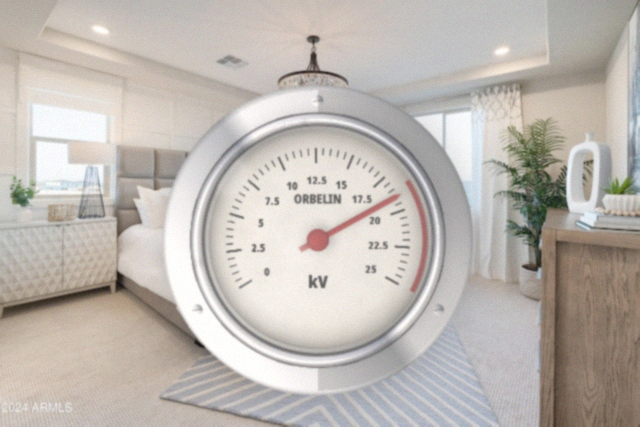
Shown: 19 kV
